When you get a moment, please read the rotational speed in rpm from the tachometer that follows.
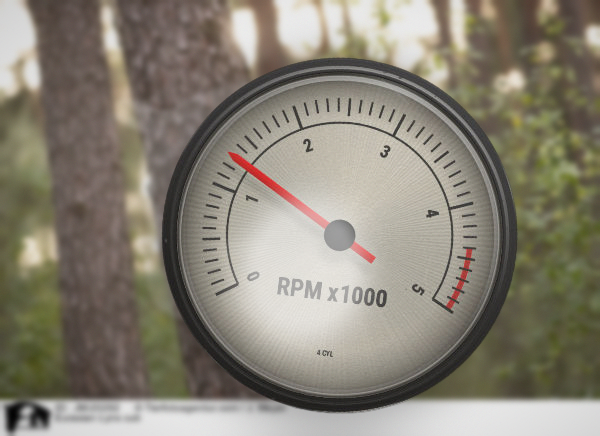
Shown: 1300 rpm
